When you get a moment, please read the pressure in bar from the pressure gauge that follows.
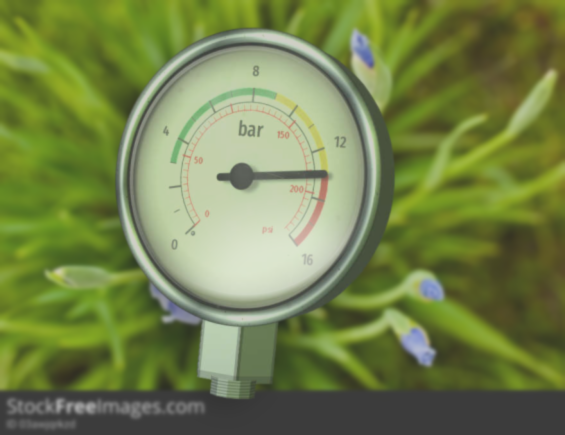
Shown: 13 bar
